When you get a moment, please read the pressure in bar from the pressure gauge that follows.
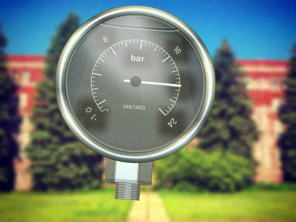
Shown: 20 bar
